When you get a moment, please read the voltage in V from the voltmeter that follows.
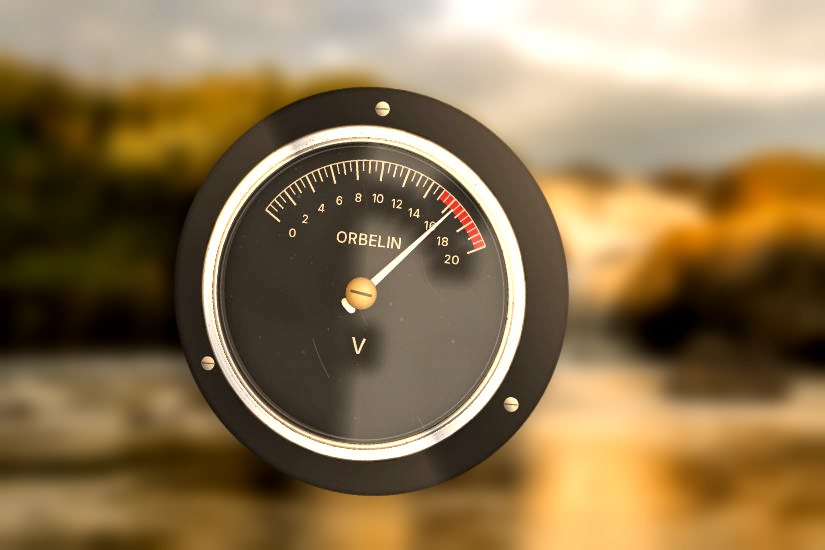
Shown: 16.5 V
